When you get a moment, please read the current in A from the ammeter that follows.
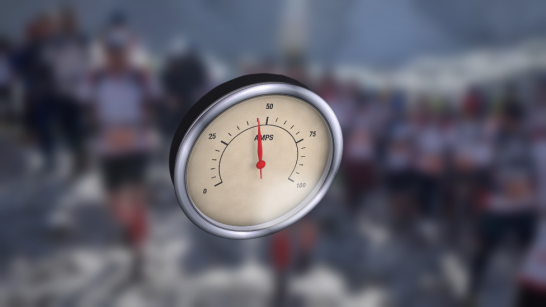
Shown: 45 A
